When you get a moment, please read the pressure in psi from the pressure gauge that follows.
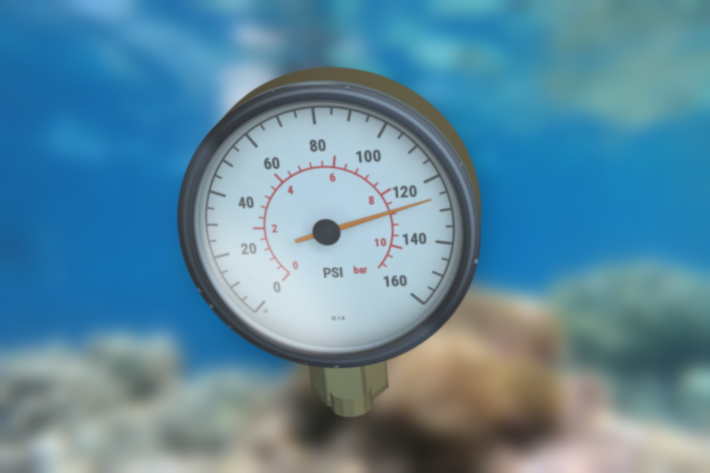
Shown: 125 psi
